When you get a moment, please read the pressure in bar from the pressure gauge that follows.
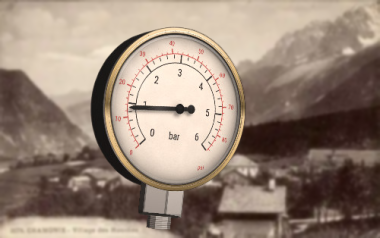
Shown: 0.9 bar
